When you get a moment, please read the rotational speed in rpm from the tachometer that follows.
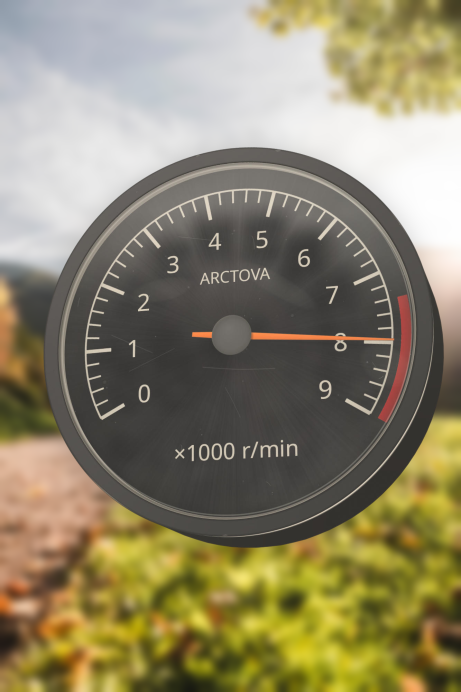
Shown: 8000 rpm
